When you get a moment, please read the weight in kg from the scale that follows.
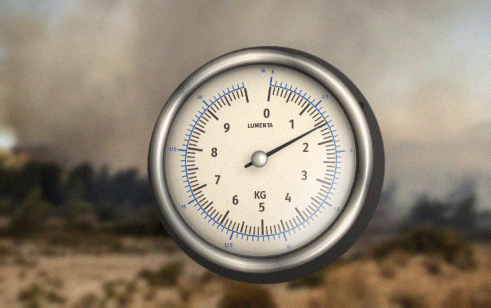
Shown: 1.6 kg
